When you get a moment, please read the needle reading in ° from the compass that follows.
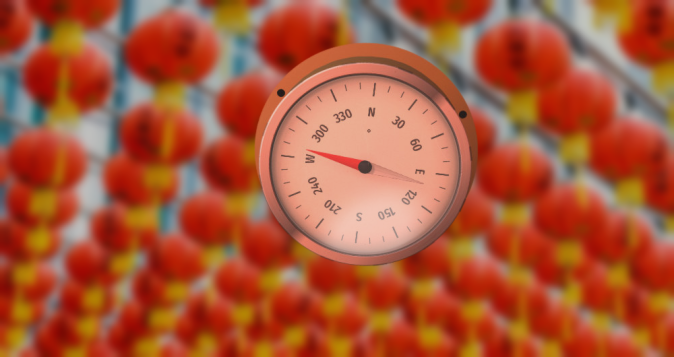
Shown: 280 °
